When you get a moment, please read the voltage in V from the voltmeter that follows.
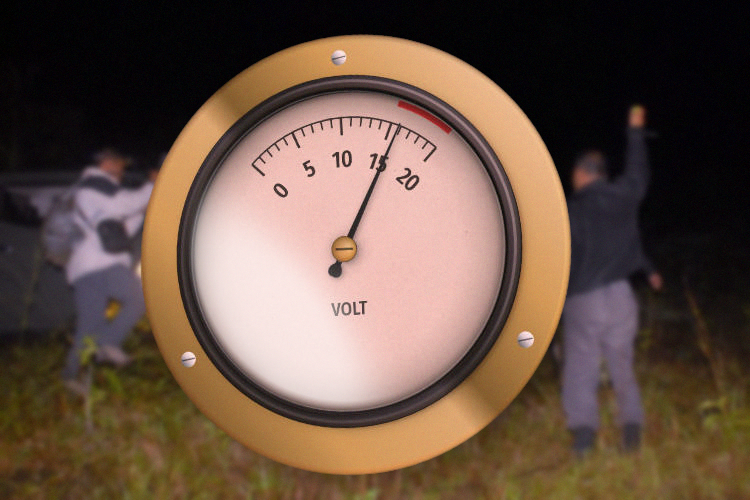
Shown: 16 V
